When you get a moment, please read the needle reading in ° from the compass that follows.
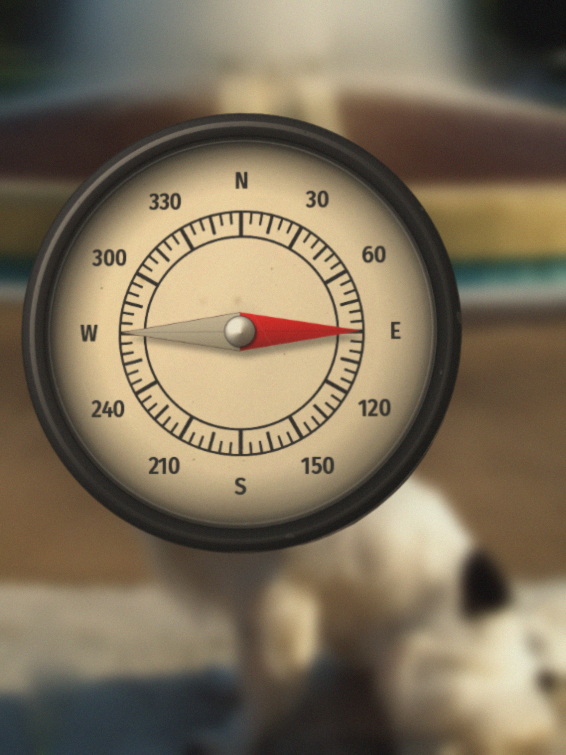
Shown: 90 °
